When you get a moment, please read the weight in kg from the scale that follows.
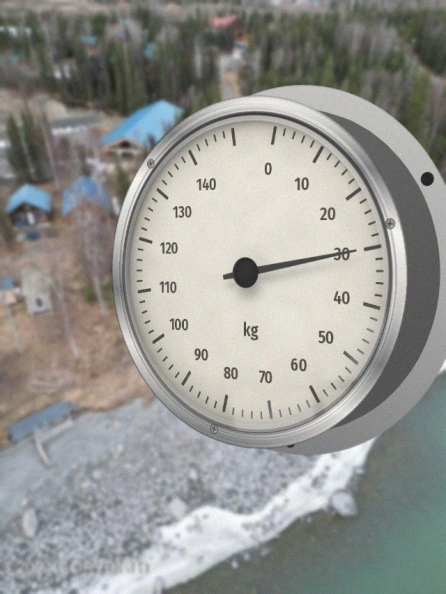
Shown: 30 kg
